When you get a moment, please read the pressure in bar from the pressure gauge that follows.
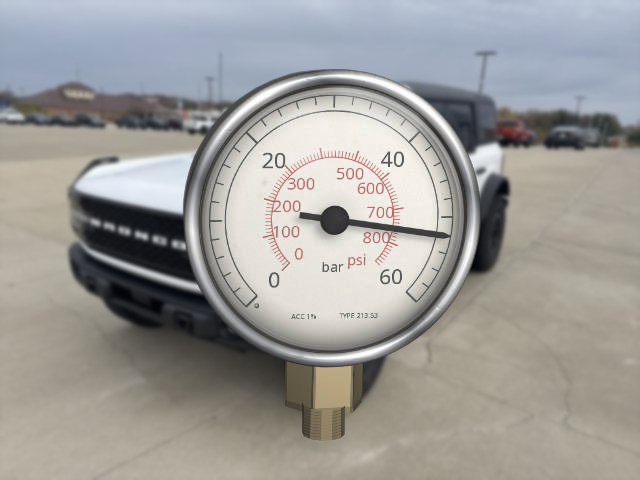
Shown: 52 bar
